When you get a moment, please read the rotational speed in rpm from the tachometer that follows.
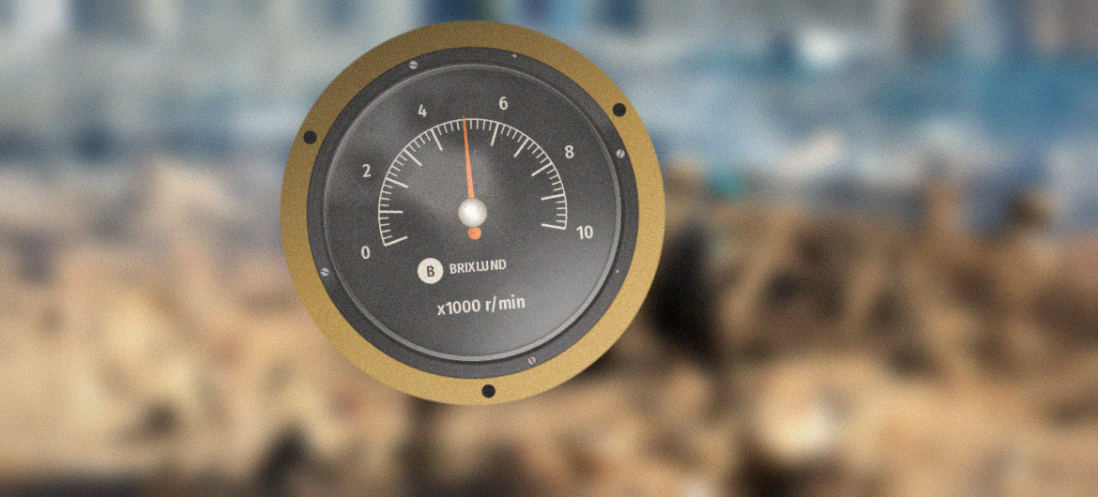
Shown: 5000 rpm
